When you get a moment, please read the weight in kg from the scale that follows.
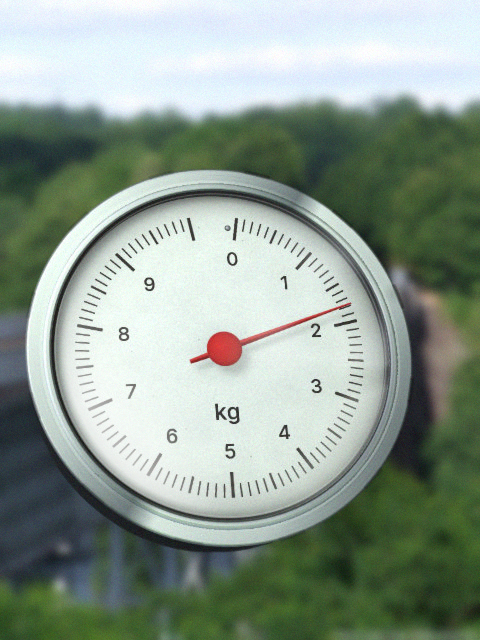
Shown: 1.8 kg
